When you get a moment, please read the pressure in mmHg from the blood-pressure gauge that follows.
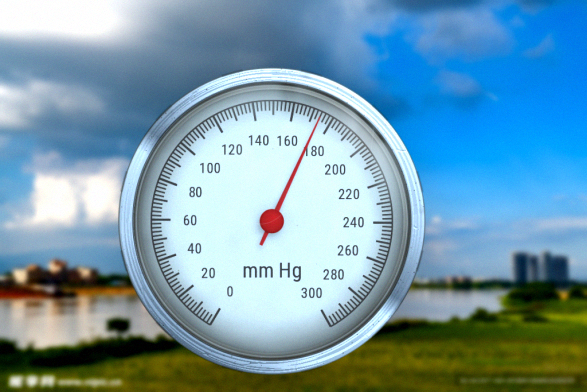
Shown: 174 mmHg
